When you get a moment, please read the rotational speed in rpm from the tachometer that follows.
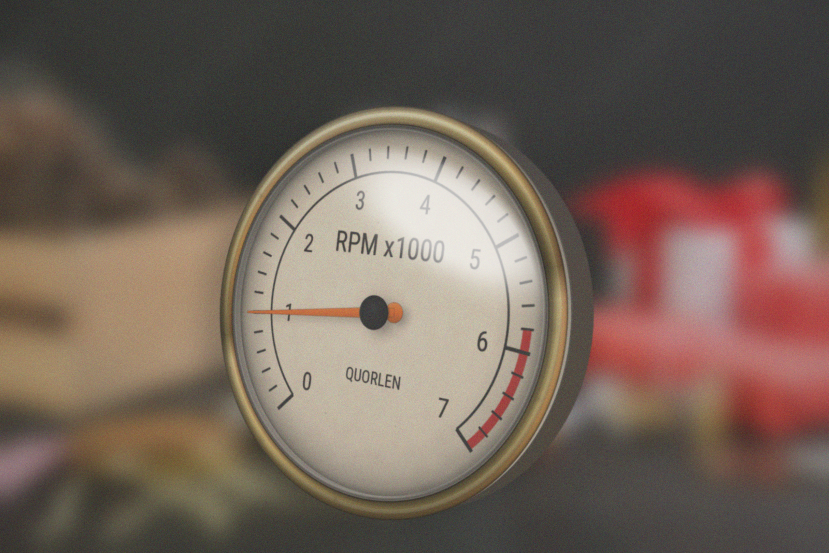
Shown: 1000 rpm
